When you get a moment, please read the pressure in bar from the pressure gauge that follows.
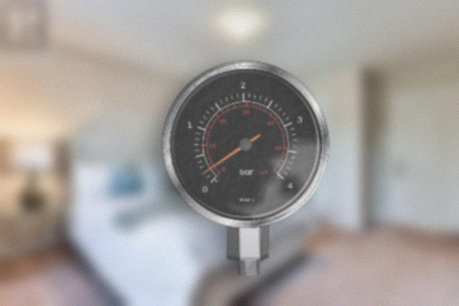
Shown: 0.2 bar
